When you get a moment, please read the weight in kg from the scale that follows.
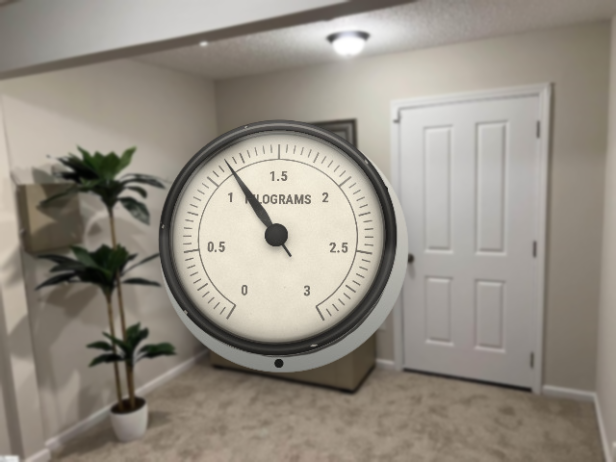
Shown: 1.15 kg
